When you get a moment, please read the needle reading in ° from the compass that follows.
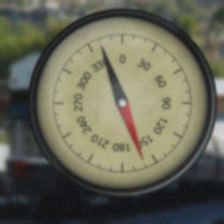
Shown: 160 °
